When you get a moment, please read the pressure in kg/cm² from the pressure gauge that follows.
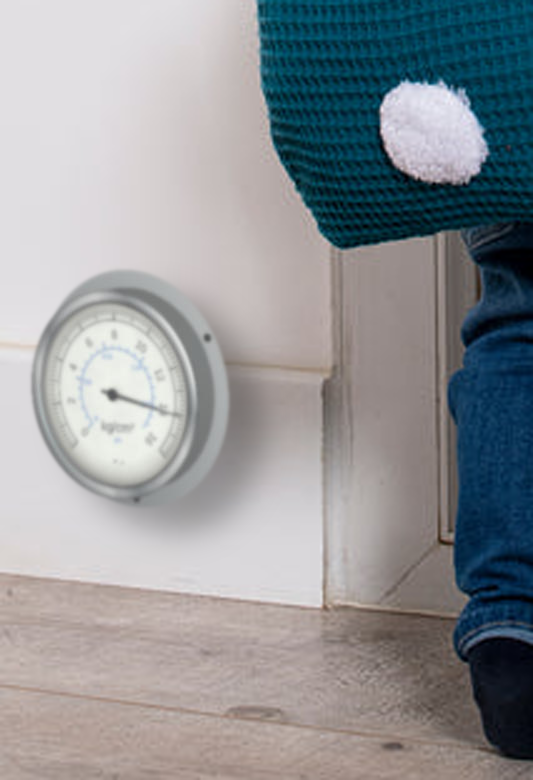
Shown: 14 kg/cm²
